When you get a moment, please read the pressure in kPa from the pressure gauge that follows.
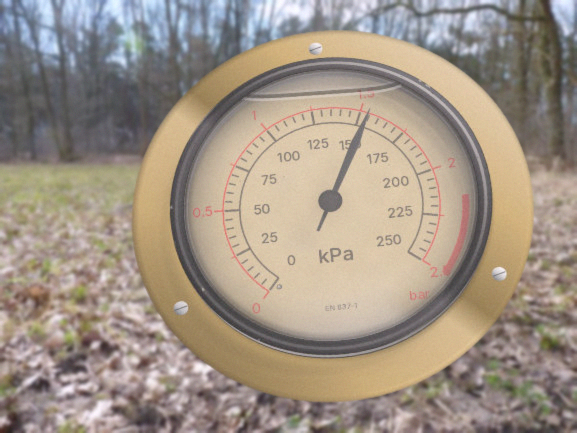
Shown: 155 kPa
